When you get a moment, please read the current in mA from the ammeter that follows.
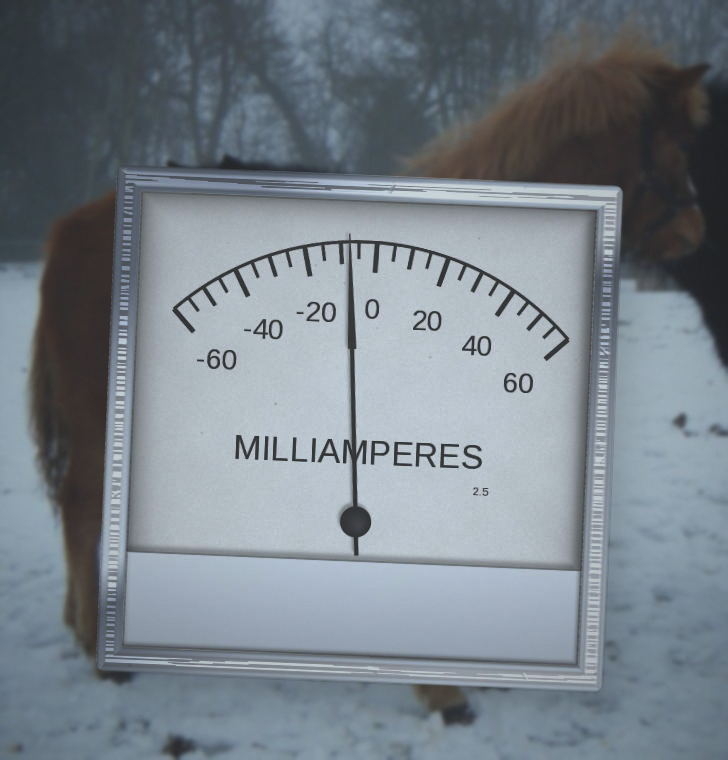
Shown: -7.5 mA
